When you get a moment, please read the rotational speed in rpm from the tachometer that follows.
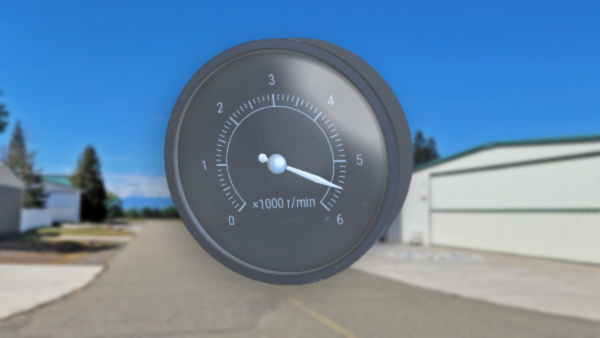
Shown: 5500 rpm
